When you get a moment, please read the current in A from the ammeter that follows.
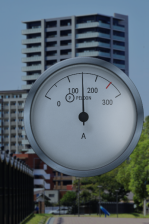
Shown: 150 A
